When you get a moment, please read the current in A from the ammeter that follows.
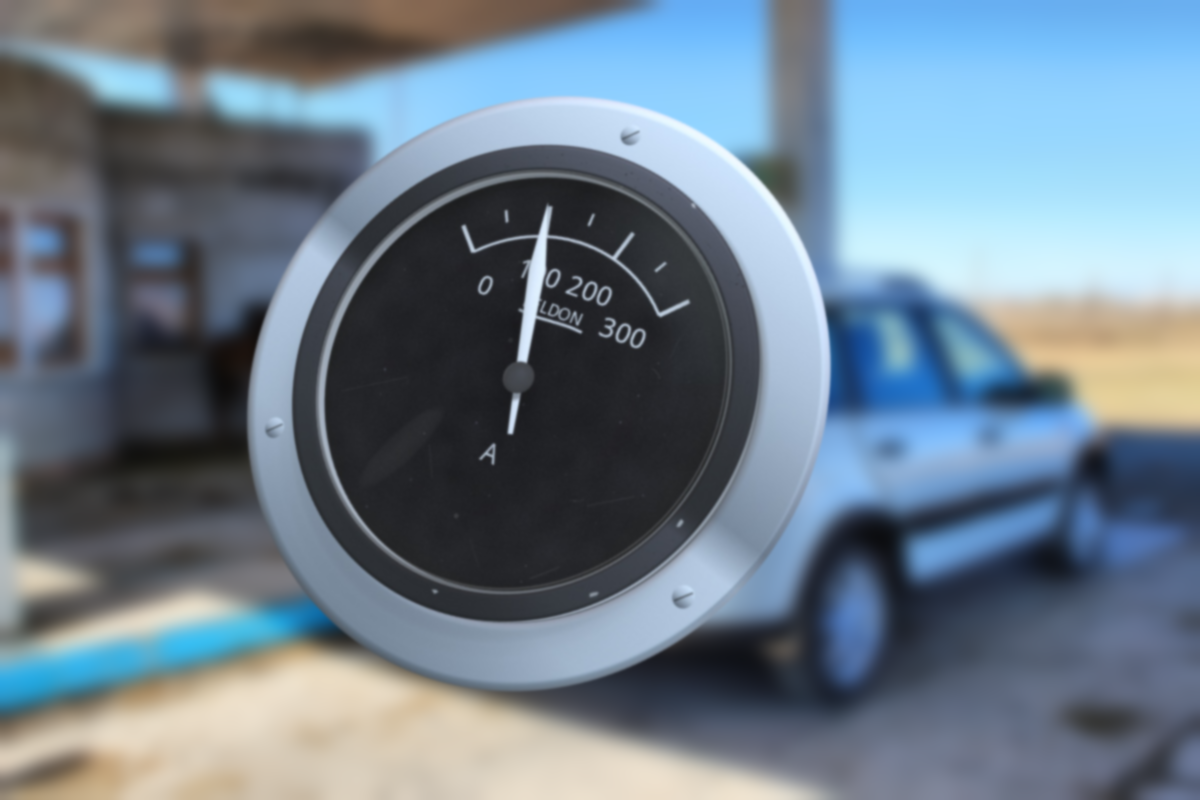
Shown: 100 A
